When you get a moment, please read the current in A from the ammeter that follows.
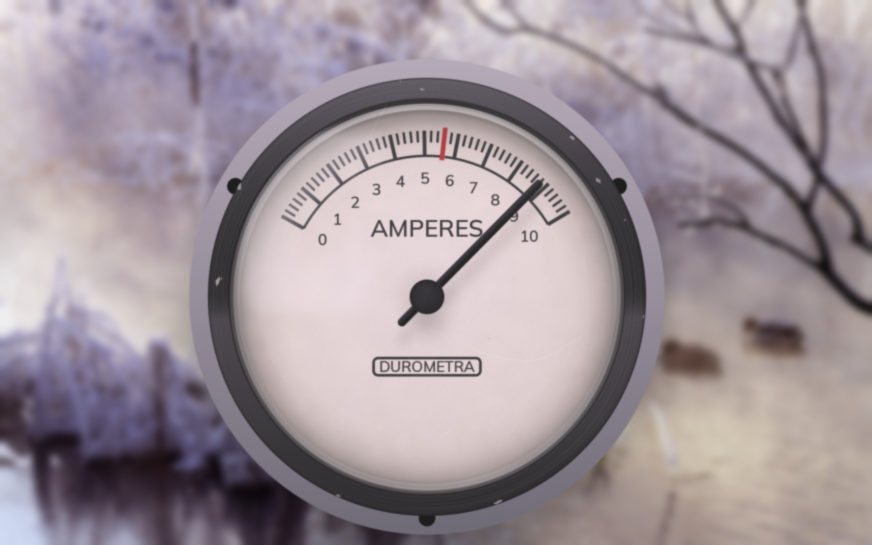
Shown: 8.8 A
